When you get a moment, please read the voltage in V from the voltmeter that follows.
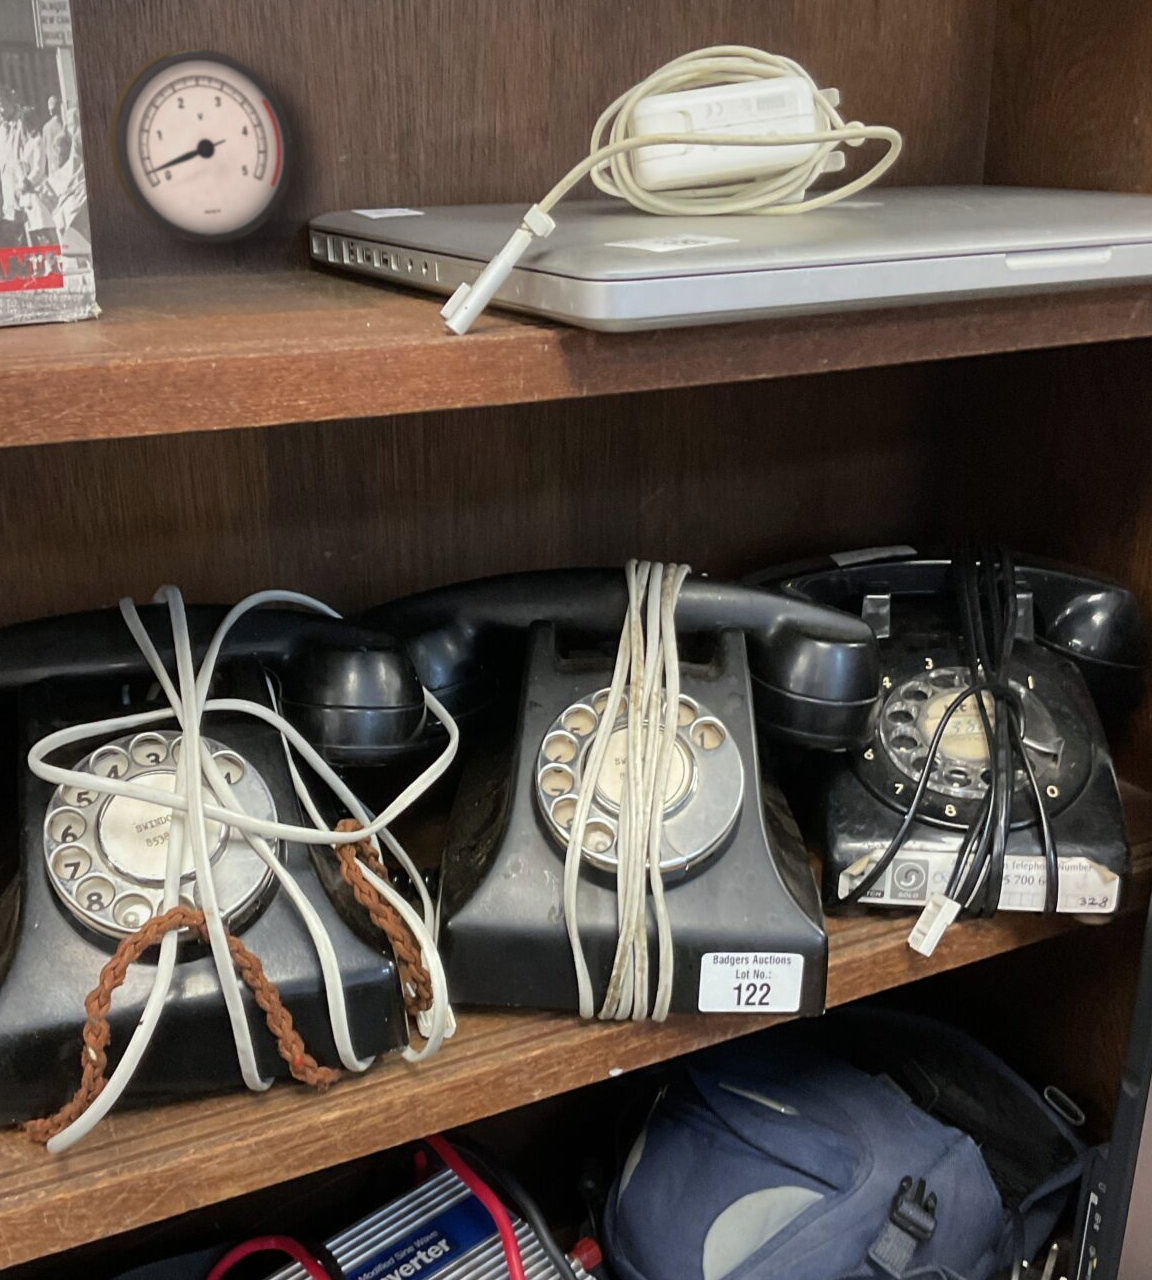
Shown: 0.25 V
